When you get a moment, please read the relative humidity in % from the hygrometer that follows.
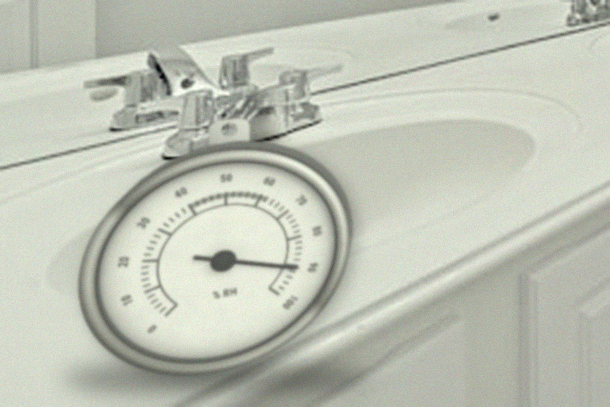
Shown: 90 %
